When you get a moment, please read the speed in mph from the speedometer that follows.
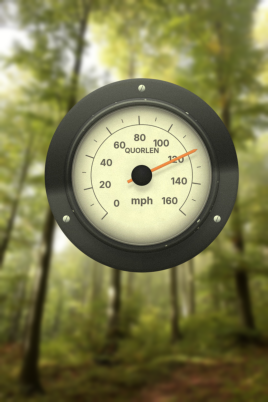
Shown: 120 mph
